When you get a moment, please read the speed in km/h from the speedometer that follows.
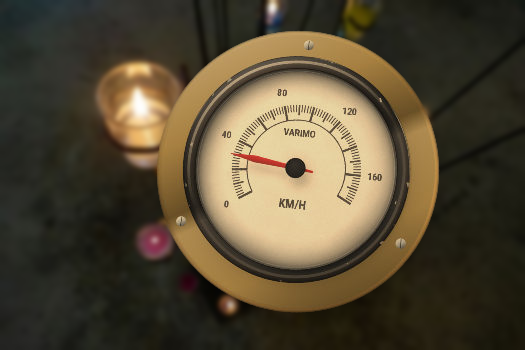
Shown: 30 km/h
